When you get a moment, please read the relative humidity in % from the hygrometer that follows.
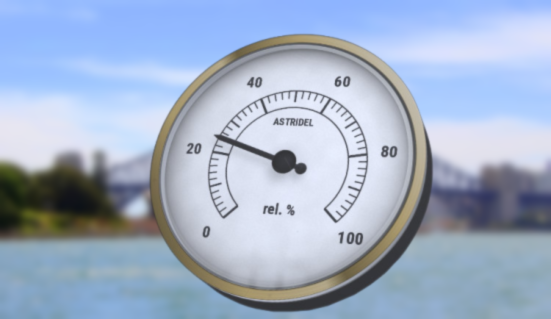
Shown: 24 %
